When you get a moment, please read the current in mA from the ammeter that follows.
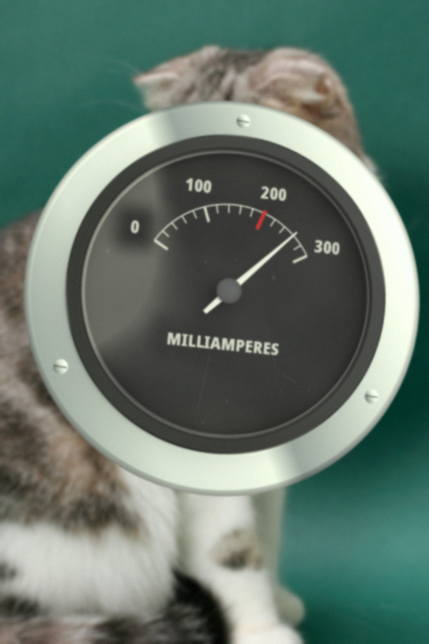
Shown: 260 mA
